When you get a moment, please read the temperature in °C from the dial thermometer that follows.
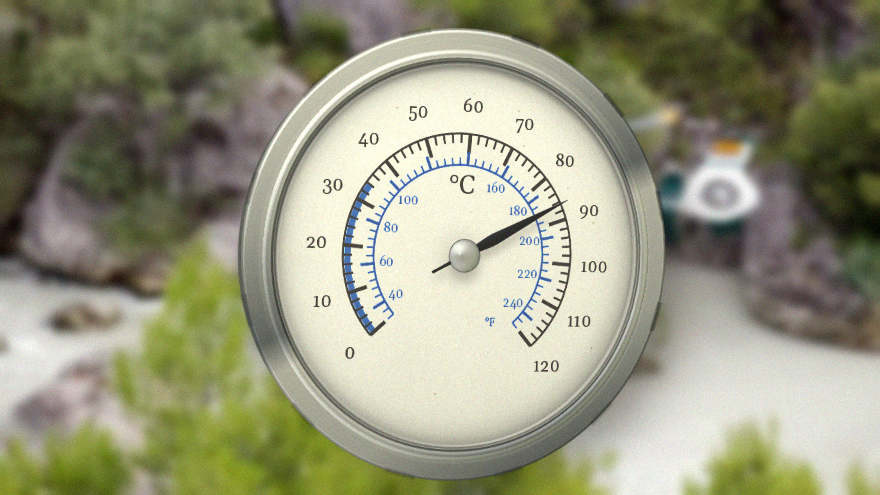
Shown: 86 °C
